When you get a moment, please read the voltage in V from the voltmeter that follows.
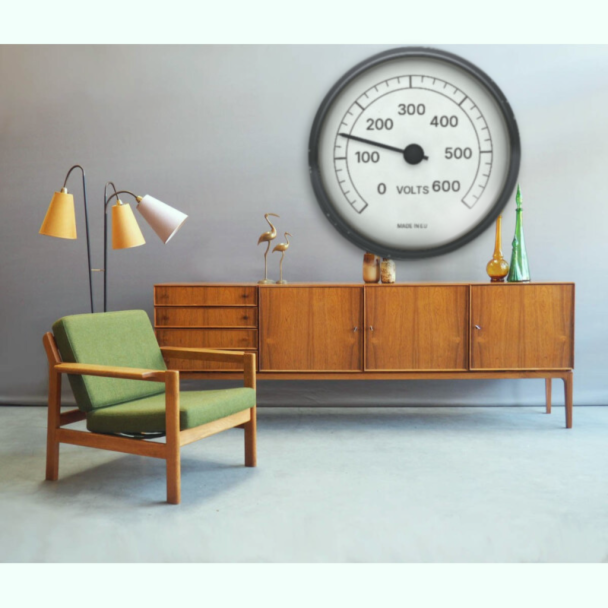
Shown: 140 V
